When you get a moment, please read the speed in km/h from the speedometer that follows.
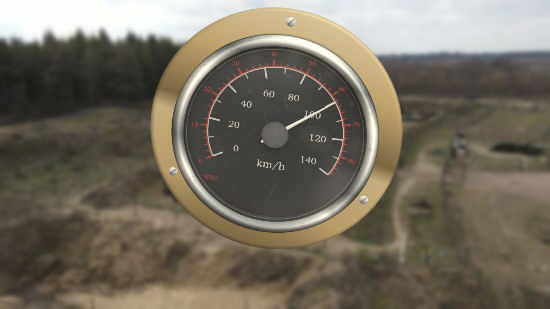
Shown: 100 km/h
